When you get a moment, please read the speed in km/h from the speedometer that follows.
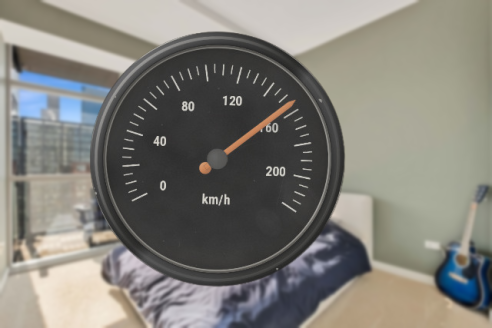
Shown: 155 km/h
